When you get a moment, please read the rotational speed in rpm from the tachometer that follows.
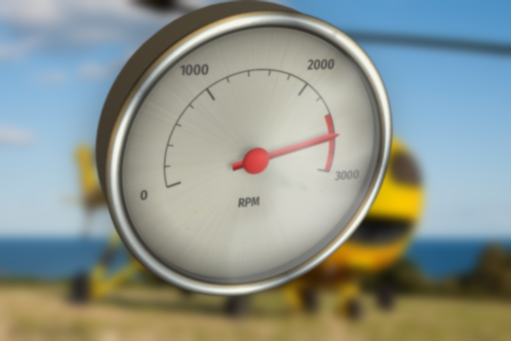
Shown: 2600 rpm
